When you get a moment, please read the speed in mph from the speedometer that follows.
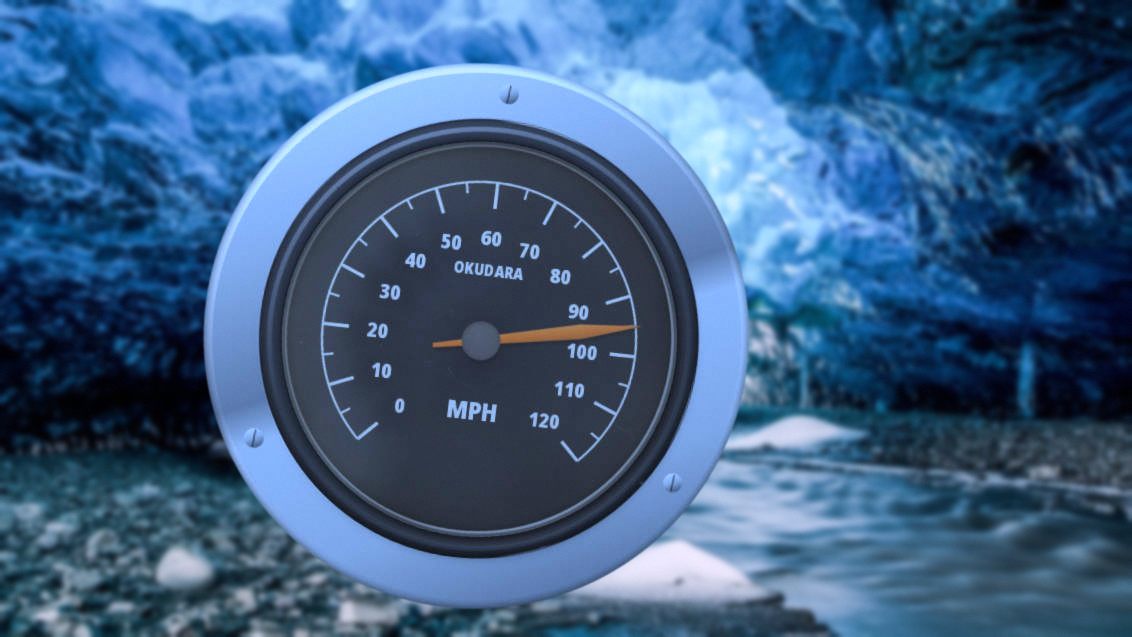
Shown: 95 mph
